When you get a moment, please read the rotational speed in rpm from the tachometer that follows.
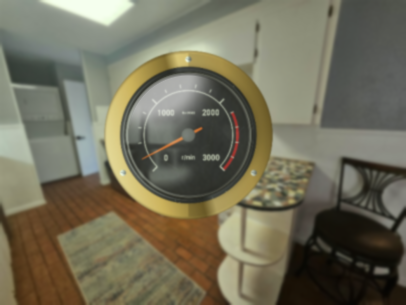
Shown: 200 rpm
